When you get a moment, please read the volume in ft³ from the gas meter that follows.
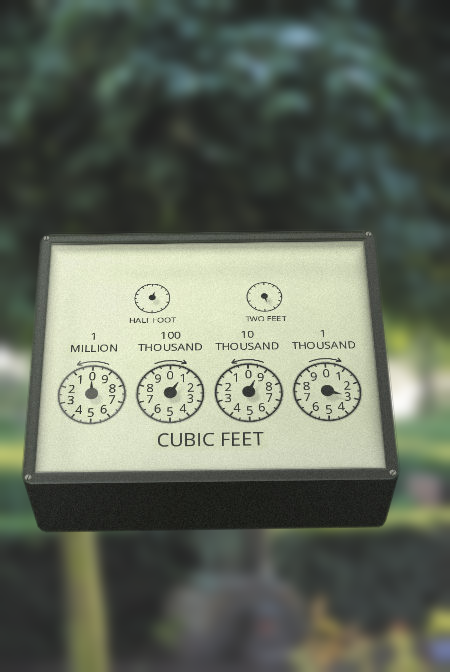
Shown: 9300 ft³
